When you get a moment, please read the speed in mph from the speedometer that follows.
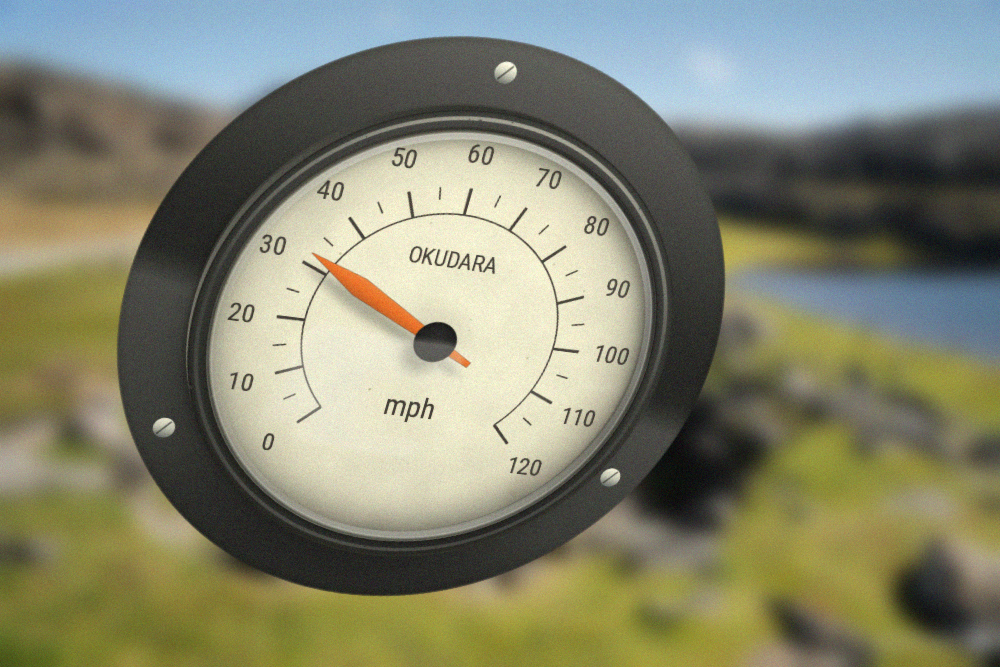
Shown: 32.5 mph
